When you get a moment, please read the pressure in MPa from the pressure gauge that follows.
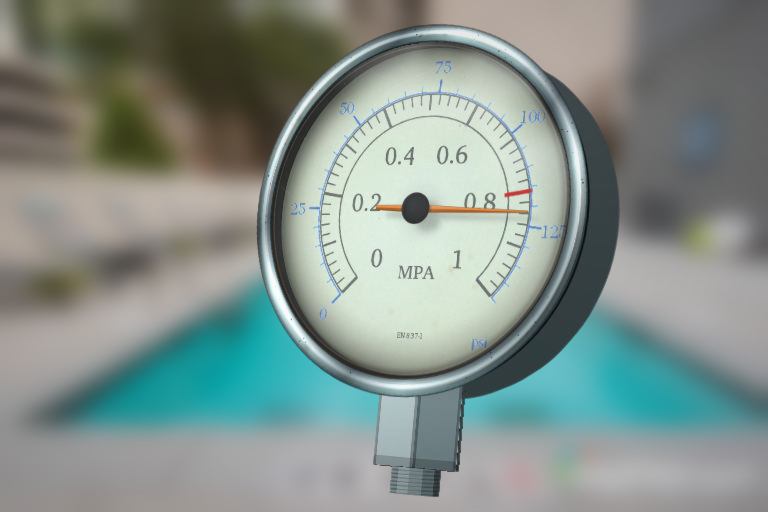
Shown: 0.84 MPa
